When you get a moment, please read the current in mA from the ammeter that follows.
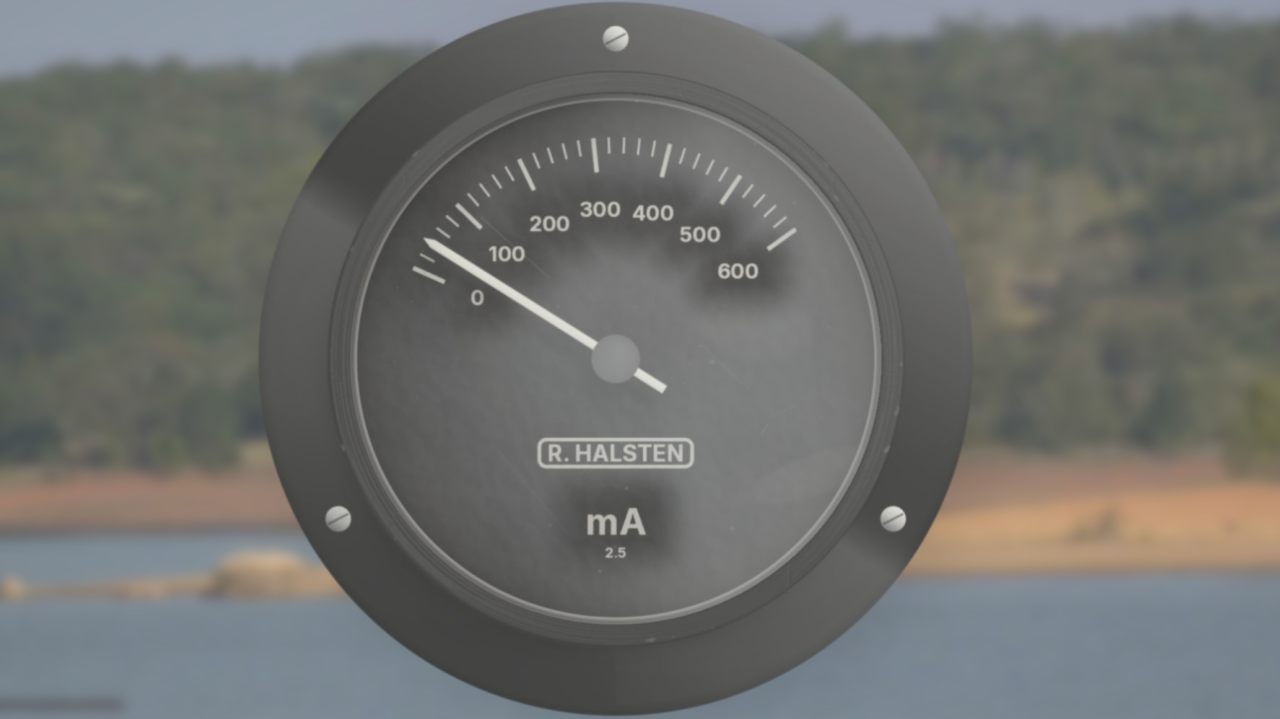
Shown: 40 mA
